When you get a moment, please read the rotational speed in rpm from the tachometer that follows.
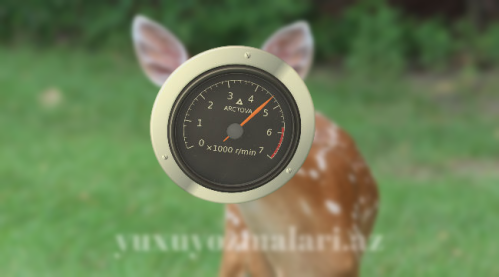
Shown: 4600 rpm
